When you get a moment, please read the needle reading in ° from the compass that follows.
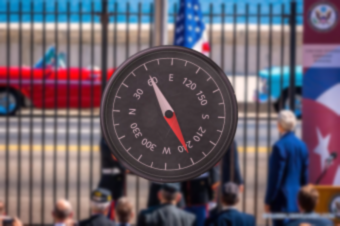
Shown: 240 °
